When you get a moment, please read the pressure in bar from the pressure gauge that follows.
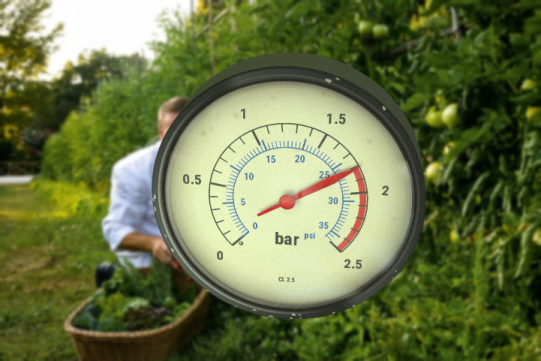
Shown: 1.8 bar
